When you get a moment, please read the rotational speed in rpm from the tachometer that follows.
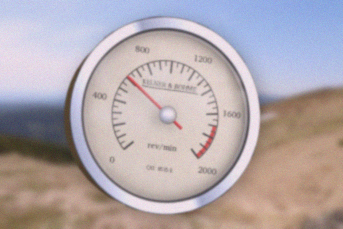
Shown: 600 rpm
